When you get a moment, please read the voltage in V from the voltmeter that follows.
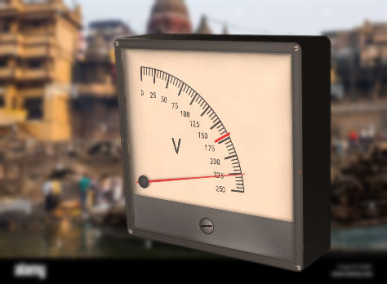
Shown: 225 V
